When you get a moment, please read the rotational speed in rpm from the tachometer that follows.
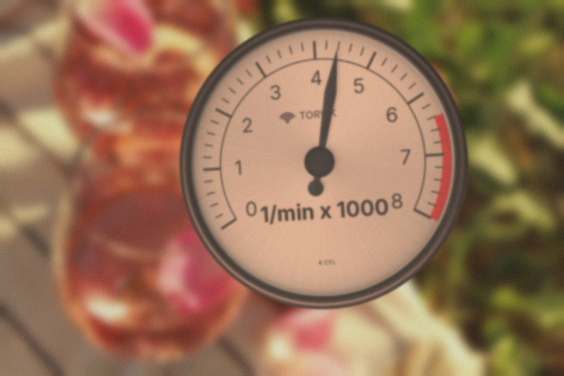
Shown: 4400 rpm
